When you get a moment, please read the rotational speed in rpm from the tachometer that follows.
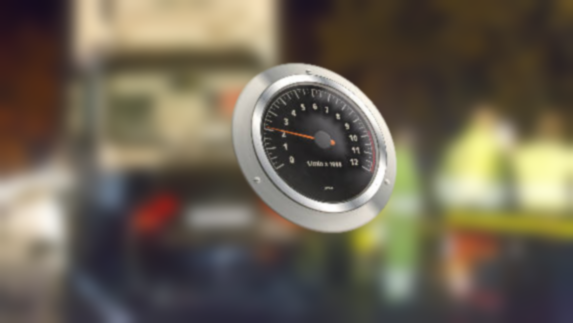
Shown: 2000 rpm
